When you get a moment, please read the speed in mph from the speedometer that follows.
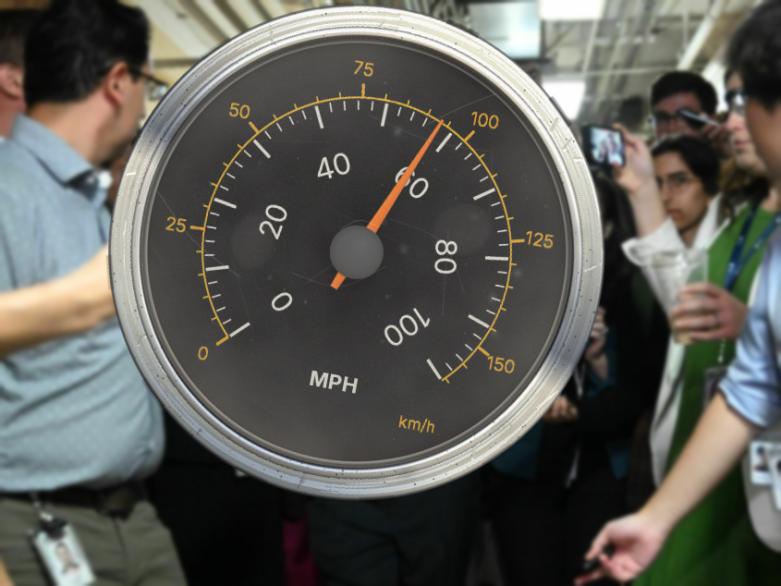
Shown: 58 mph
